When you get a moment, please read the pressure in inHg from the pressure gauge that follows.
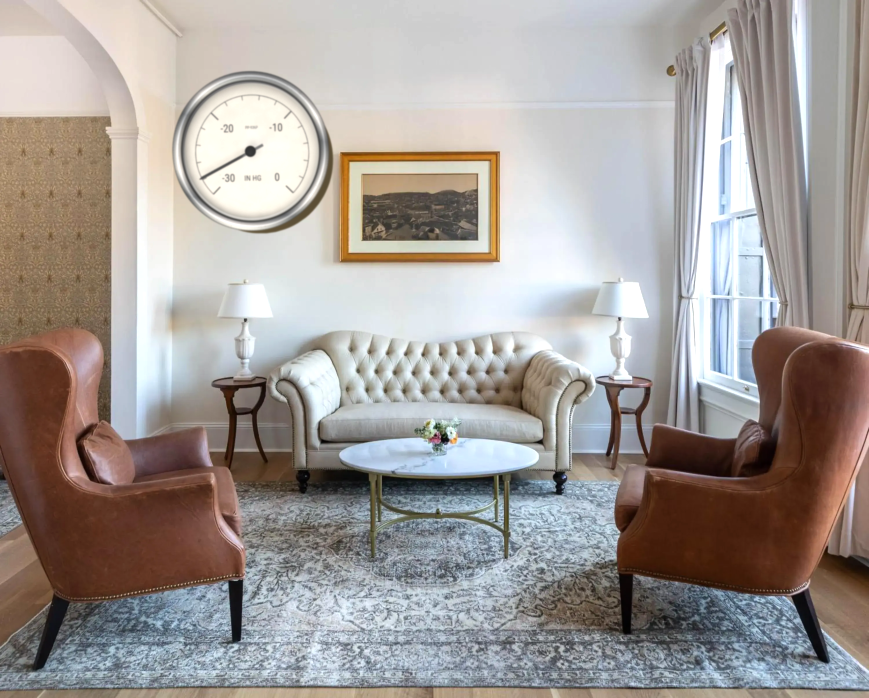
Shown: -28 inHg
